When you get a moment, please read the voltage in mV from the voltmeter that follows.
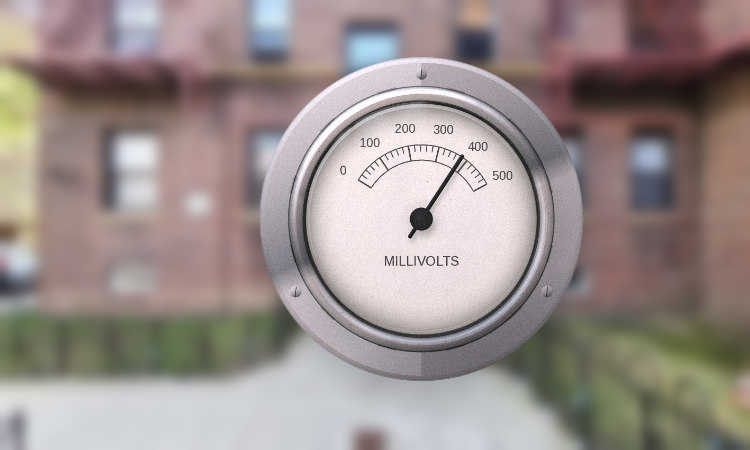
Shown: 380 mV
